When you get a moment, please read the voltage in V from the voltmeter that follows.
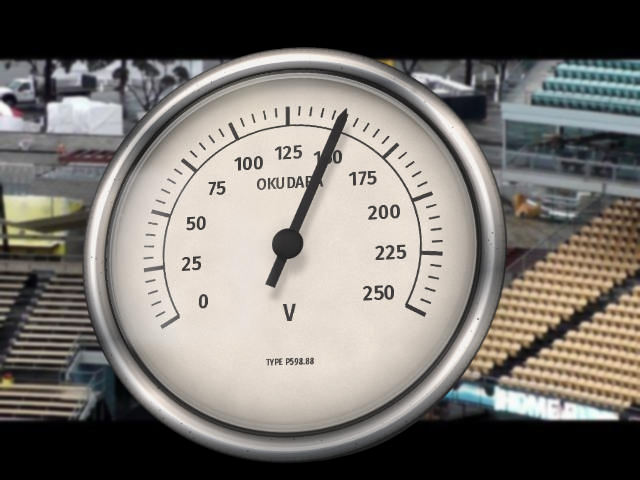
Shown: 150 V
